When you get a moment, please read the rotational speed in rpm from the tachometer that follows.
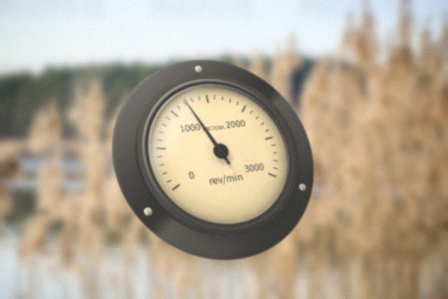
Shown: 1200 rpm
